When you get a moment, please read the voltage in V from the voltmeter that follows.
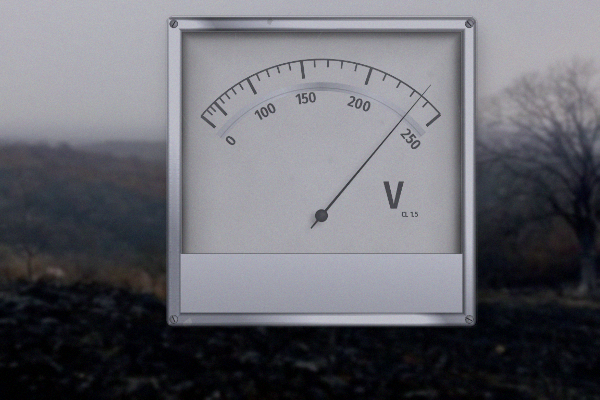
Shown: 235 V
